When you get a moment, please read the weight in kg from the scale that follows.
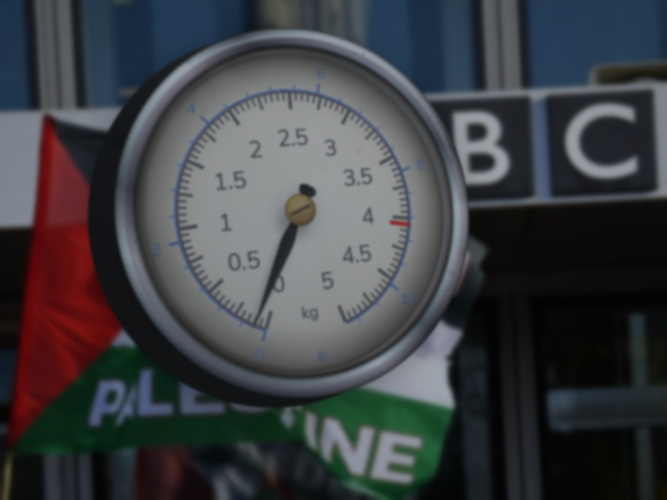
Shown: 0.1 kg
